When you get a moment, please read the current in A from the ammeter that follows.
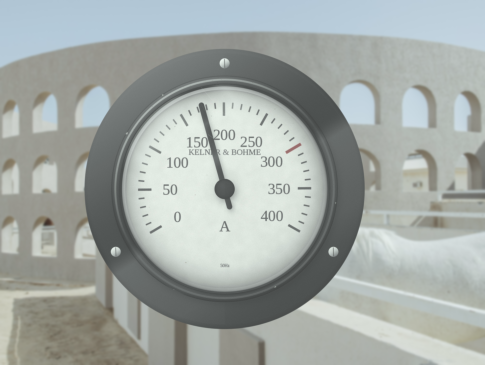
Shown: 175 A
